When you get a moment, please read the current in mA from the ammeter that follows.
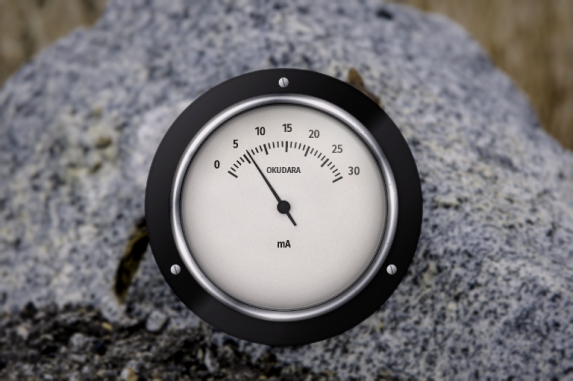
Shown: 6 mA
